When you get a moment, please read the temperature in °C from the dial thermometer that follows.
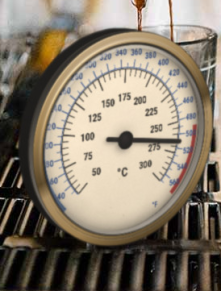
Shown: 265 °C
